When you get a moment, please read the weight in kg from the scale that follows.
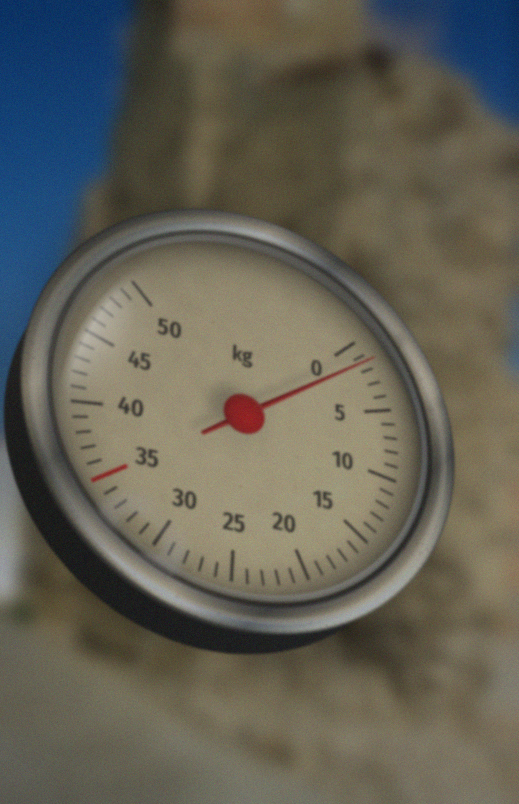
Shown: 1.5 kg
